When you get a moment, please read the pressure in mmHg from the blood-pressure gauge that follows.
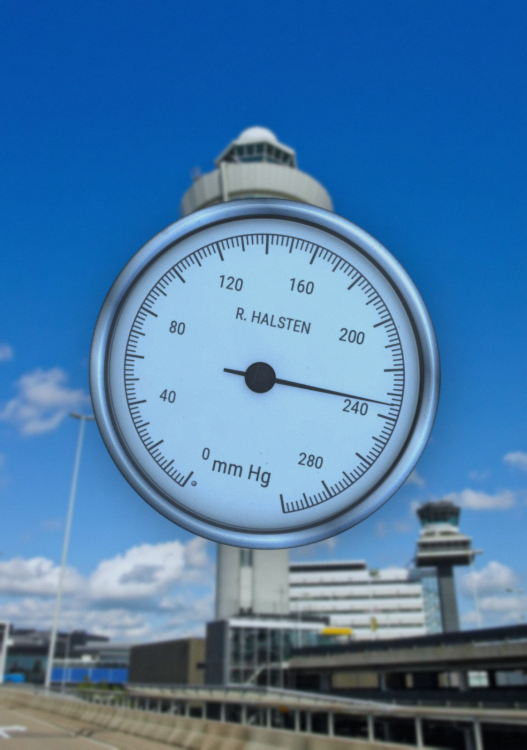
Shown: 234 mmHg
